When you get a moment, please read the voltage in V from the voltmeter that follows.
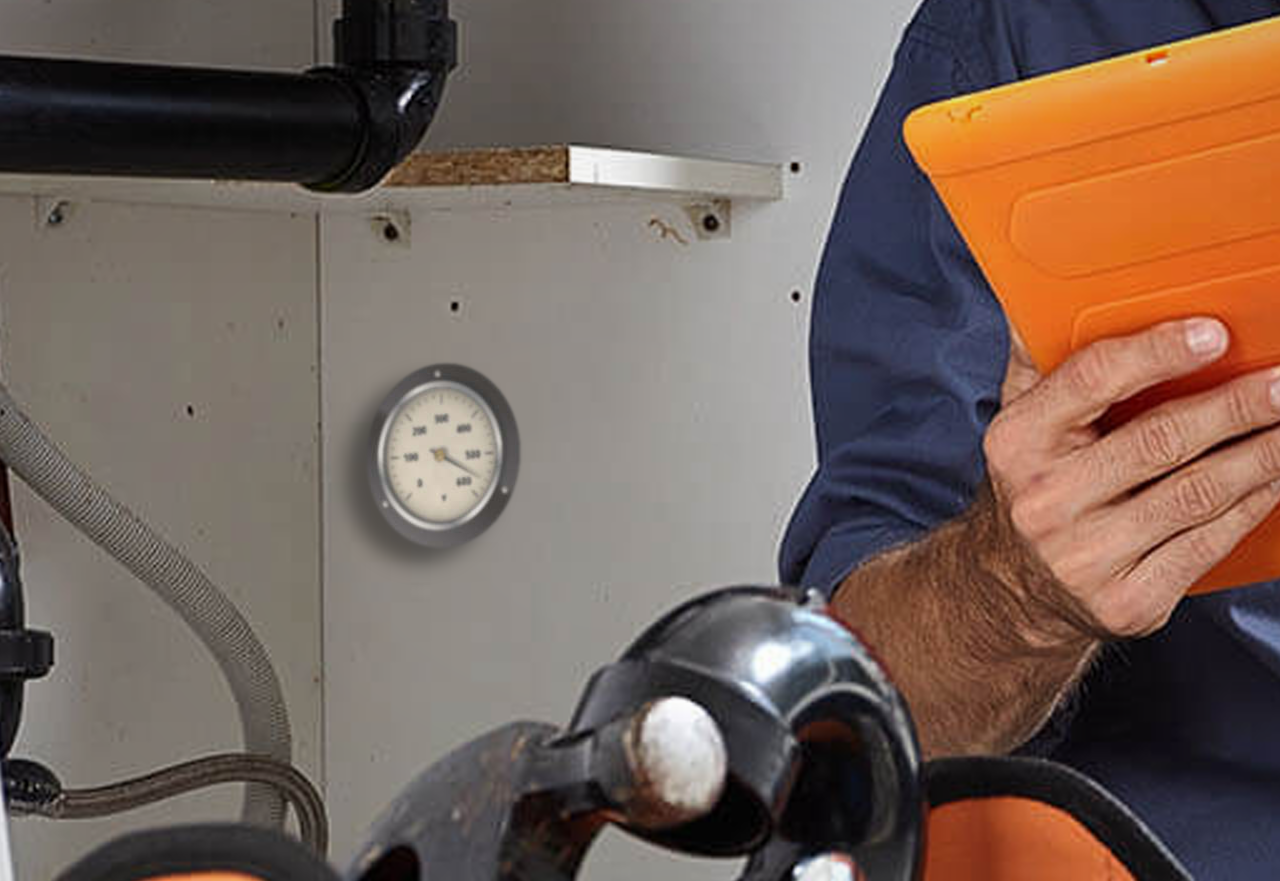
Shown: 560 V
